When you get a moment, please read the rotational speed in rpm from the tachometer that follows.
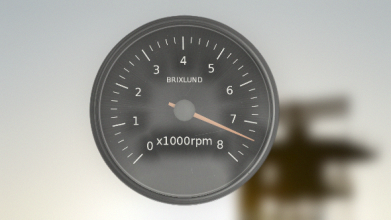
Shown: 7400 rpm
